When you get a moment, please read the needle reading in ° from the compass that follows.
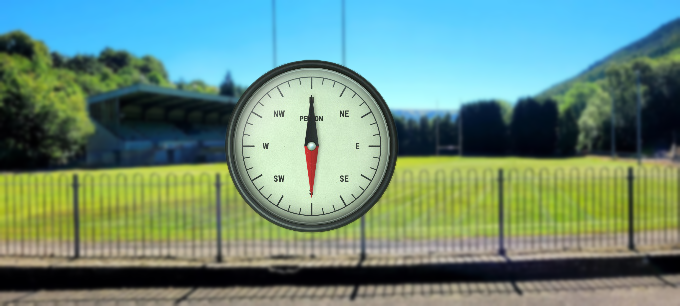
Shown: 180 °
